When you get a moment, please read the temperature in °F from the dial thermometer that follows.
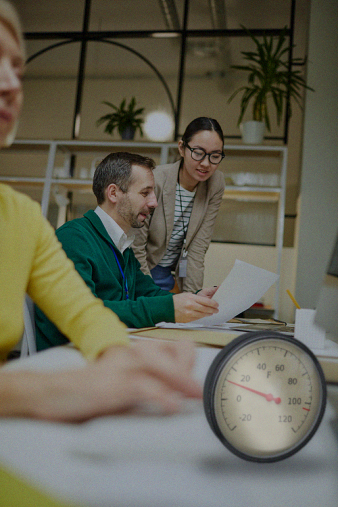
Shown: 12 °F
